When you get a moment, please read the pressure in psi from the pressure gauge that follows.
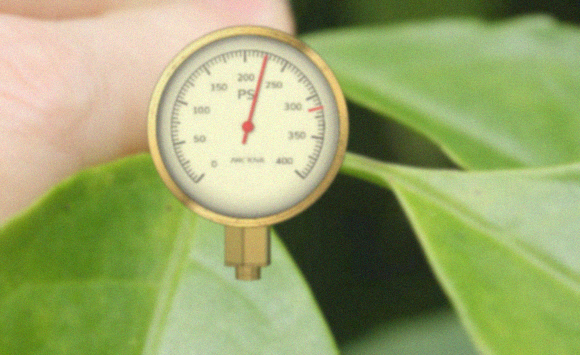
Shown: 225 psi
